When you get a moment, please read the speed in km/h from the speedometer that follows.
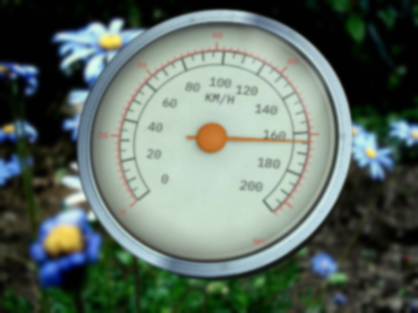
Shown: 165 km/h
